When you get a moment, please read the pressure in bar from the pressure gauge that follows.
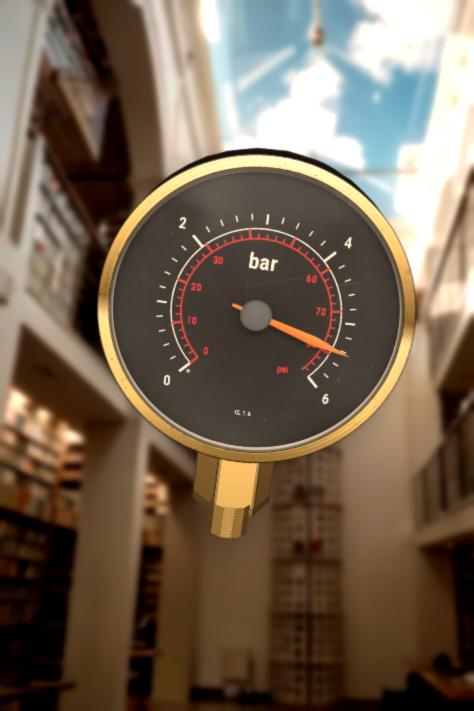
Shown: 5.4 bar
